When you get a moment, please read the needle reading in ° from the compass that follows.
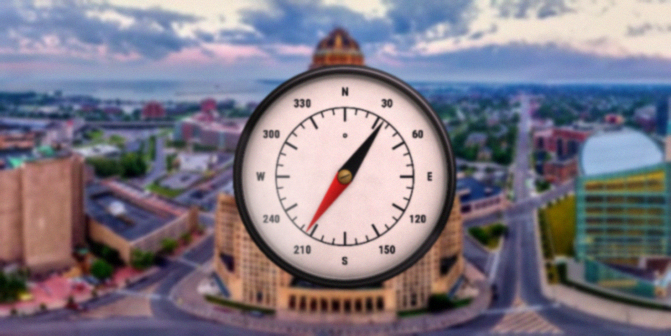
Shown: 215 °
